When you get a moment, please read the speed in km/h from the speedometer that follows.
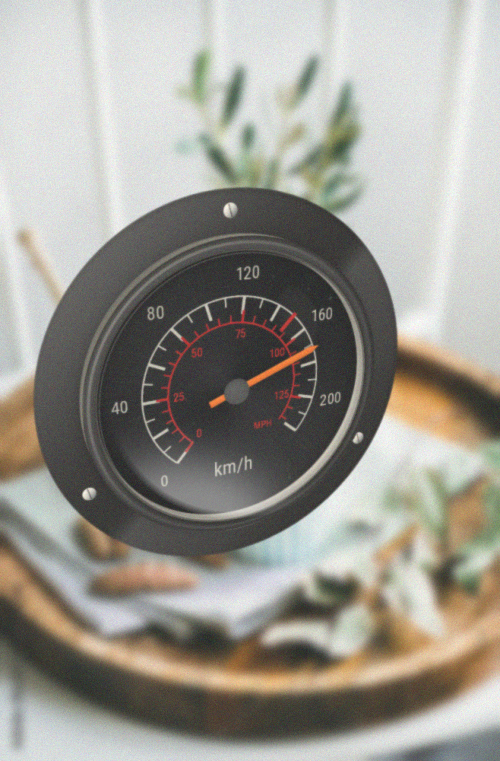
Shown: 170 km/h
